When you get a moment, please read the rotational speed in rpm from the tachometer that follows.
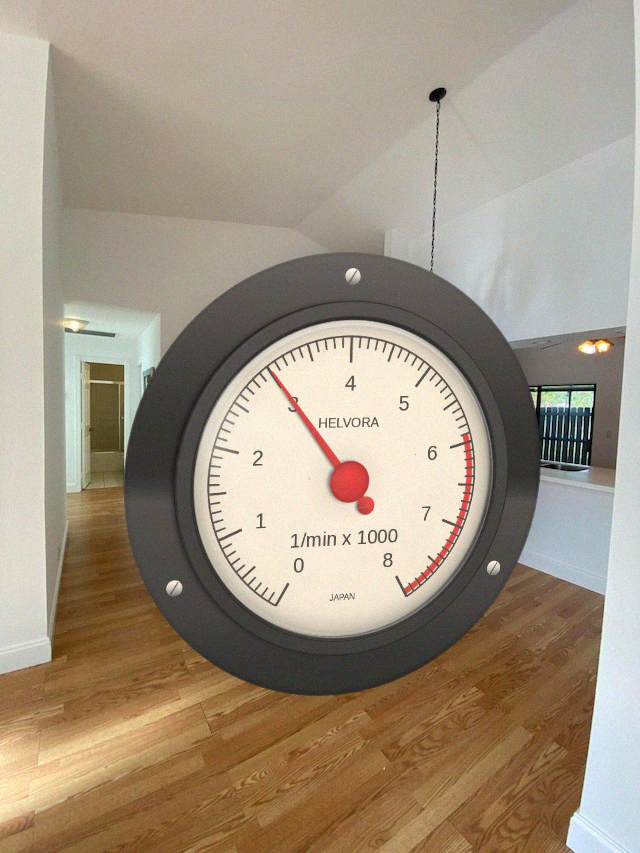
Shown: 3000 rpm
